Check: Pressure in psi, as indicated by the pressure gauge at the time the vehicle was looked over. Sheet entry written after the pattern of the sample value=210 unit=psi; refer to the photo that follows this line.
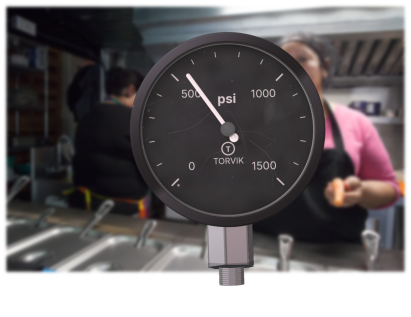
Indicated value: value=550 unit=psi
